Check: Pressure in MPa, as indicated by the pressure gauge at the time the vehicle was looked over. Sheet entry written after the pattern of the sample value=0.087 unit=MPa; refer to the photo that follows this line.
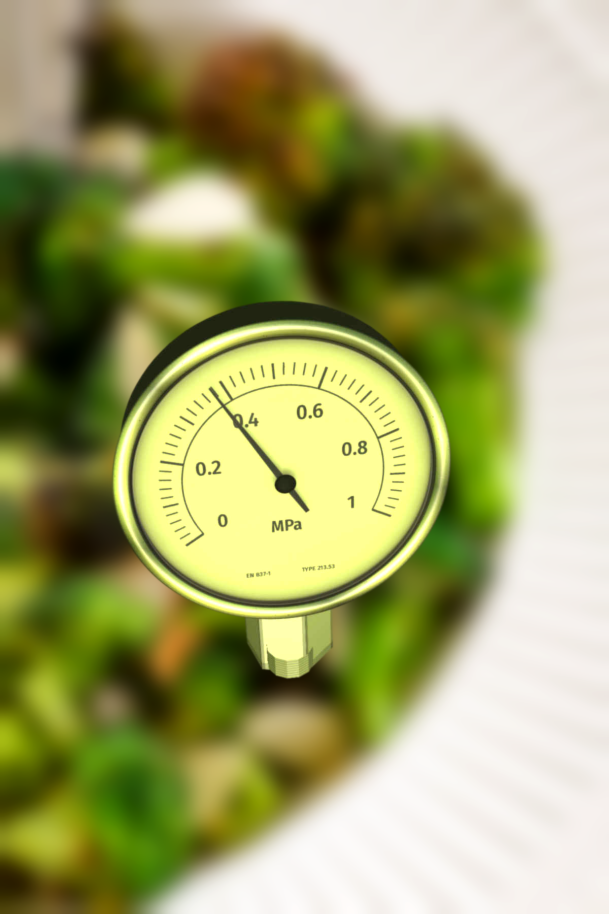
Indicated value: value=0.38 unit=MPa
